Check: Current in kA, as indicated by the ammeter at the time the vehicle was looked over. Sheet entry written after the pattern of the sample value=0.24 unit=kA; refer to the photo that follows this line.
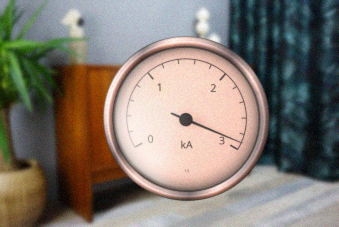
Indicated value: value=2.9 unit=kA
